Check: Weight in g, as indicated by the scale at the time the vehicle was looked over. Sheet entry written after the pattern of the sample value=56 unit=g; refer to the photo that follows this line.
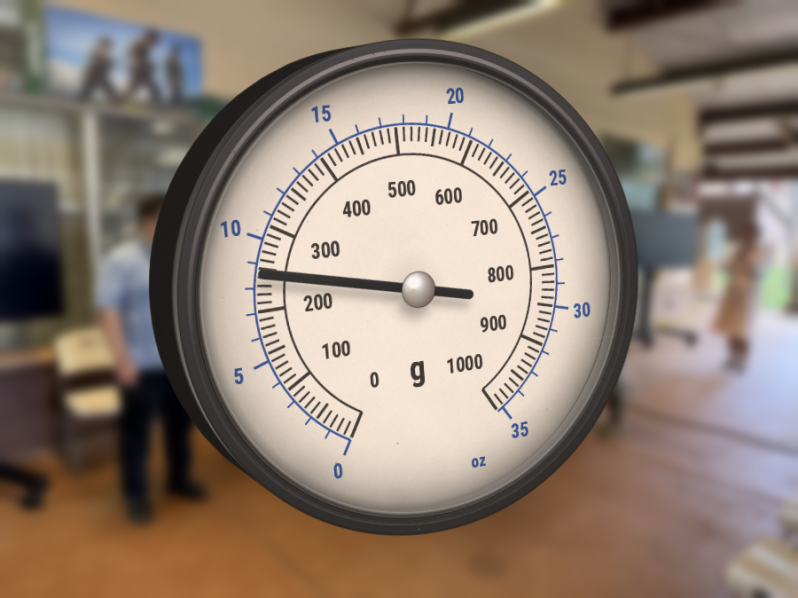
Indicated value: value=245 unit=g
